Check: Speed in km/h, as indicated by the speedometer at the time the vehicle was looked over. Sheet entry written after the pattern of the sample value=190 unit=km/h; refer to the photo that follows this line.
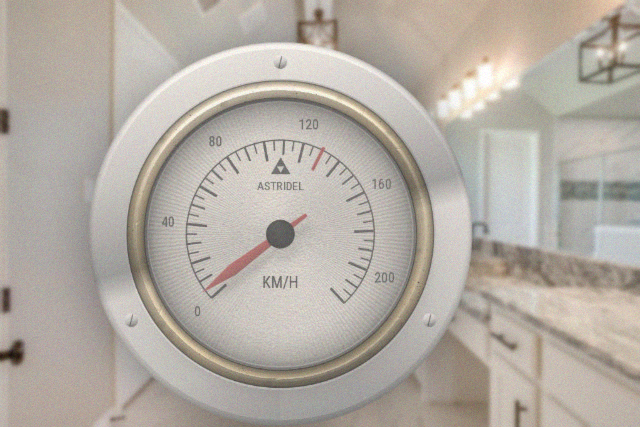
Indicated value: value=5 unit=km/h
